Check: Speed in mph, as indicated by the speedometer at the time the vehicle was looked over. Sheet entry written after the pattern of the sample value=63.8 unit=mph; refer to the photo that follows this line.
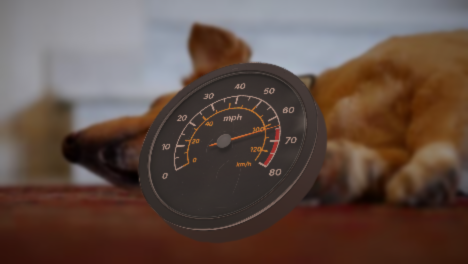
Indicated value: value=65 unit=mph
